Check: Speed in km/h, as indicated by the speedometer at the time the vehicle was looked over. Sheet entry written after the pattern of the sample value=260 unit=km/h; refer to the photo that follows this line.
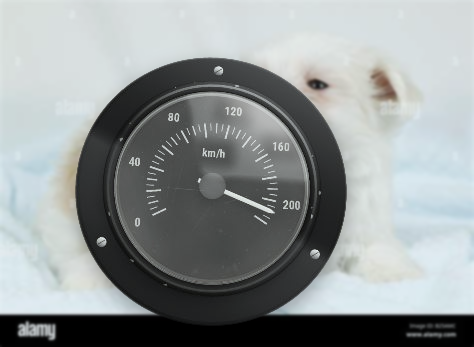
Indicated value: value=210 unit=km/h
